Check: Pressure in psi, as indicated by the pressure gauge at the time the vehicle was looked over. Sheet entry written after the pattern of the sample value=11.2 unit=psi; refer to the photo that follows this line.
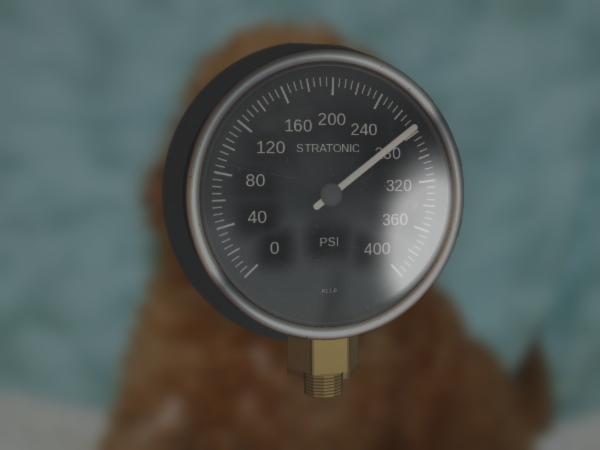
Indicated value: value=275 unit=psi
